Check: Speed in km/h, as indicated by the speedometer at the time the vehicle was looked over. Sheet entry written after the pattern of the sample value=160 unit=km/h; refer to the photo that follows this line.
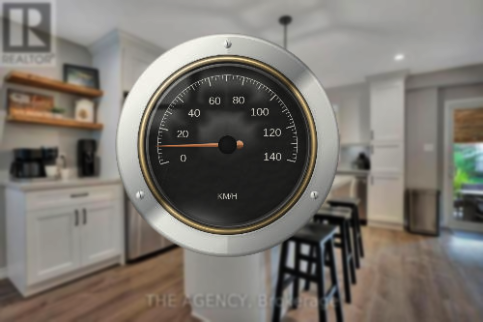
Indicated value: value=10 unit=km/h
